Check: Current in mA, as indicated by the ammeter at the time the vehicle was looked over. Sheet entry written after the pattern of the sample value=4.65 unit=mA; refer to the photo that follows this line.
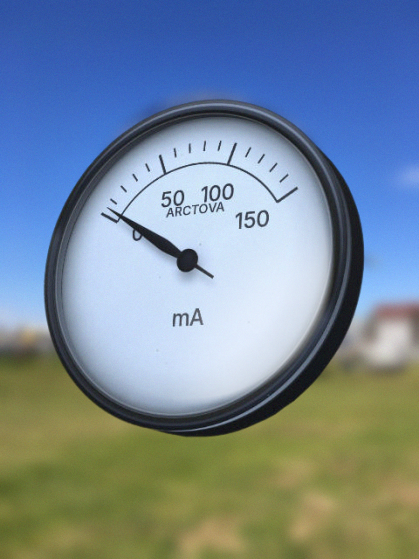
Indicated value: value=5 unit=mA
